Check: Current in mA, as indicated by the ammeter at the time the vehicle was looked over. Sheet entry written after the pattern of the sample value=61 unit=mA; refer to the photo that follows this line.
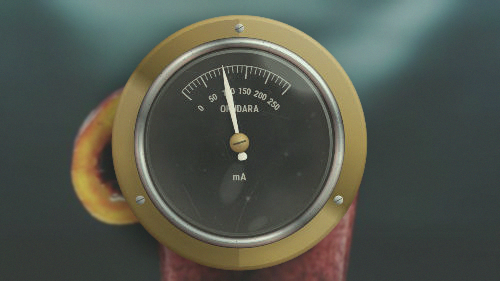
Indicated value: value=100 unit=mA
